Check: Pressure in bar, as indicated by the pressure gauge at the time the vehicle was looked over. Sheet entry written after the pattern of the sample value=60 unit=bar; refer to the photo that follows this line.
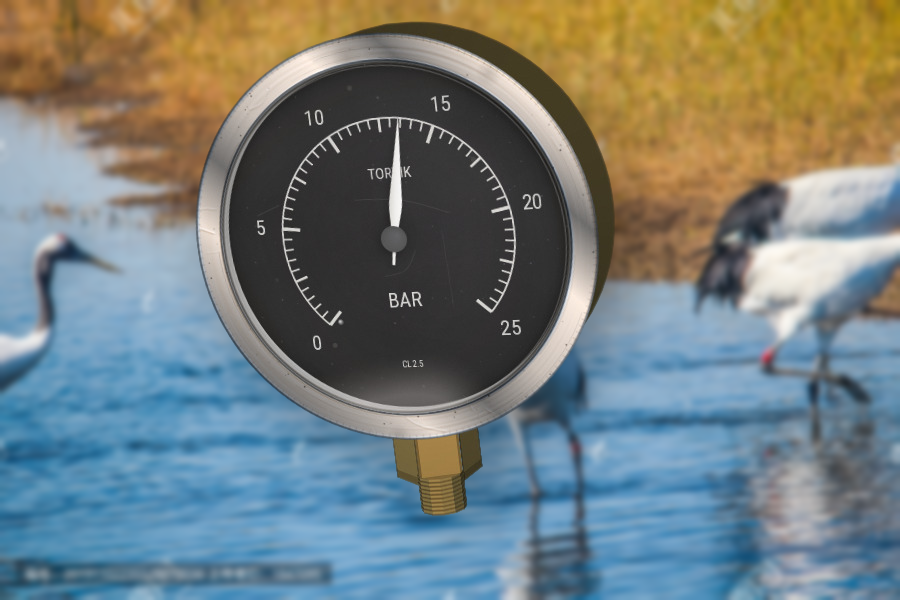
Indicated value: value=13.5 unit=bar
